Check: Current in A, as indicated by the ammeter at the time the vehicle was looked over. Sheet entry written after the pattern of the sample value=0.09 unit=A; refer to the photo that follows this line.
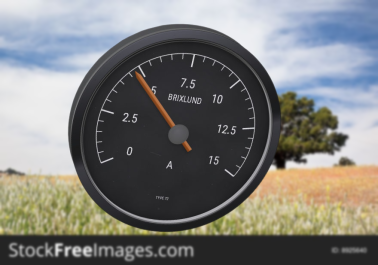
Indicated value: value=4.75 unit=A
